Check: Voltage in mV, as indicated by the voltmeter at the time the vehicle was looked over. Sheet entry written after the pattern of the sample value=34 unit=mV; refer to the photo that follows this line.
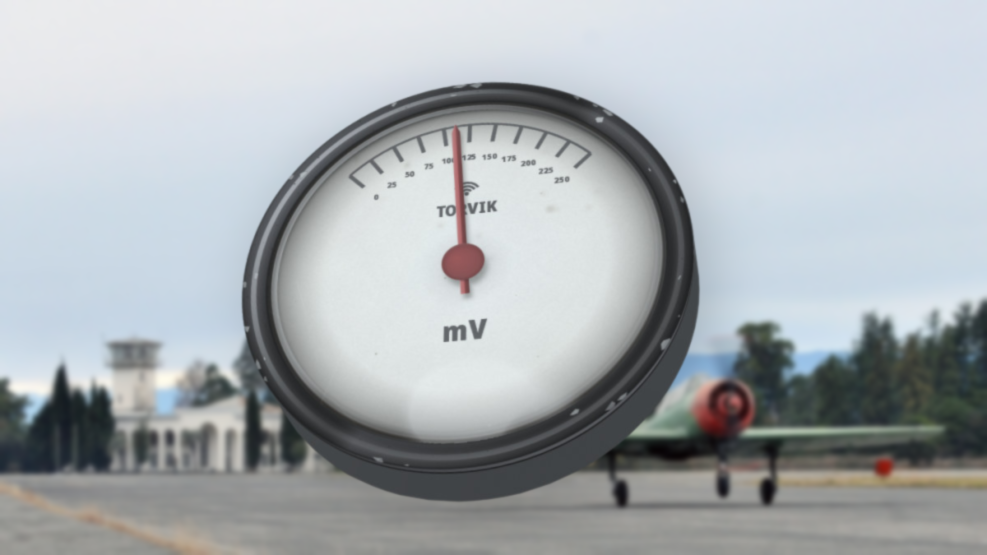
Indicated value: value=112.5 unit=mV
